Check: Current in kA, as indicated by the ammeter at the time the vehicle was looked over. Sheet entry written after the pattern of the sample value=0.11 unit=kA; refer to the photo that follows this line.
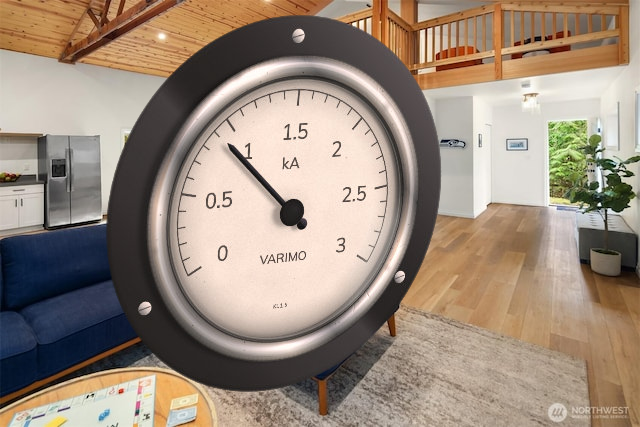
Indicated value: value=0.9 unit=kA
